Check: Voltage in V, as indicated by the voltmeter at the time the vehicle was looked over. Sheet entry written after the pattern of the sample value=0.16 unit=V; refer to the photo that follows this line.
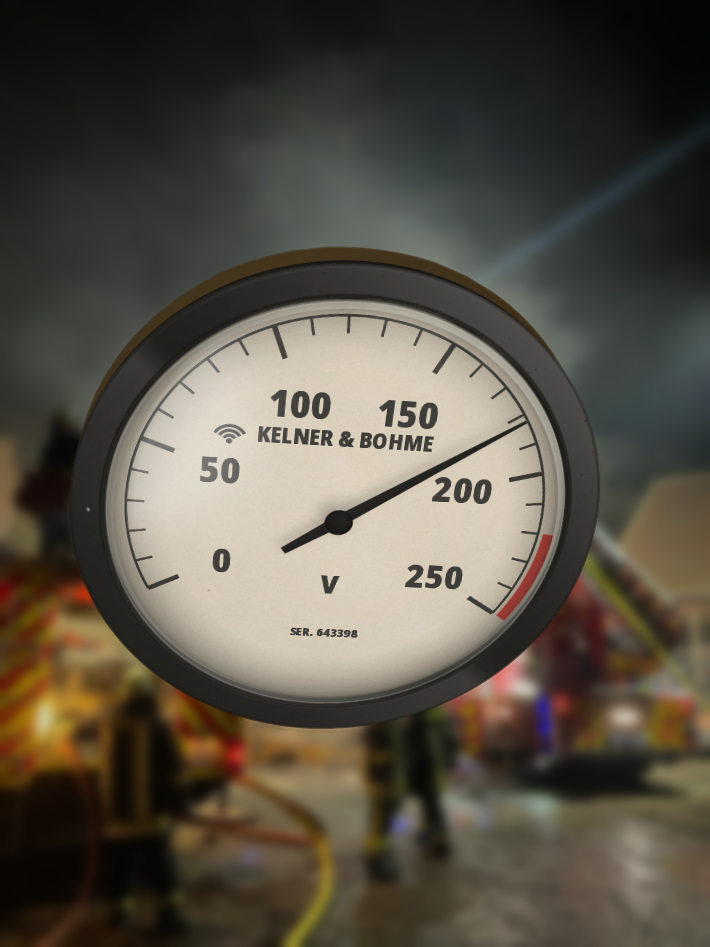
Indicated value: value=180 unit=V
